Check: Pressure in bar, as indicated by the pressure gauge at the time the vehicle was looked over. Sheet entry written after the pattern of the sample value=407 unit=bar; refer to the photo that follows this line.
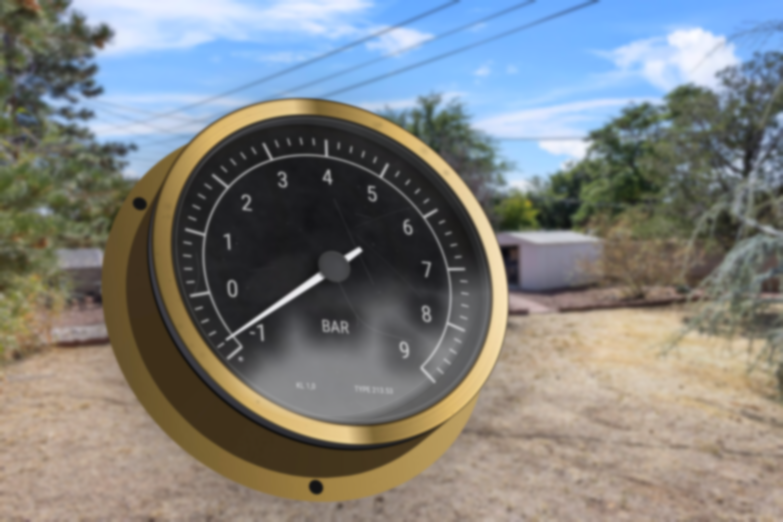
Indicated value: value=-0.8 unit=bar
